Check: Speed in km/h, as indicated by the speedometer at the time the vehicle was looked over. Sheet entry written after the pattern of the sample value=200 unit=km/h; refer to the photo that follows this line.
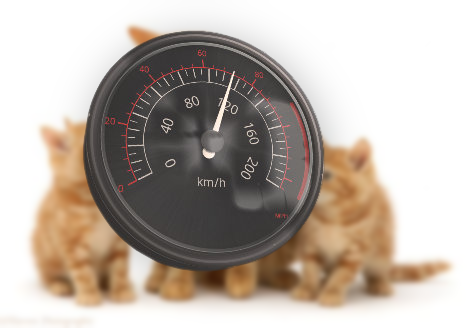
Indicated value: value=115 unit=km/h
